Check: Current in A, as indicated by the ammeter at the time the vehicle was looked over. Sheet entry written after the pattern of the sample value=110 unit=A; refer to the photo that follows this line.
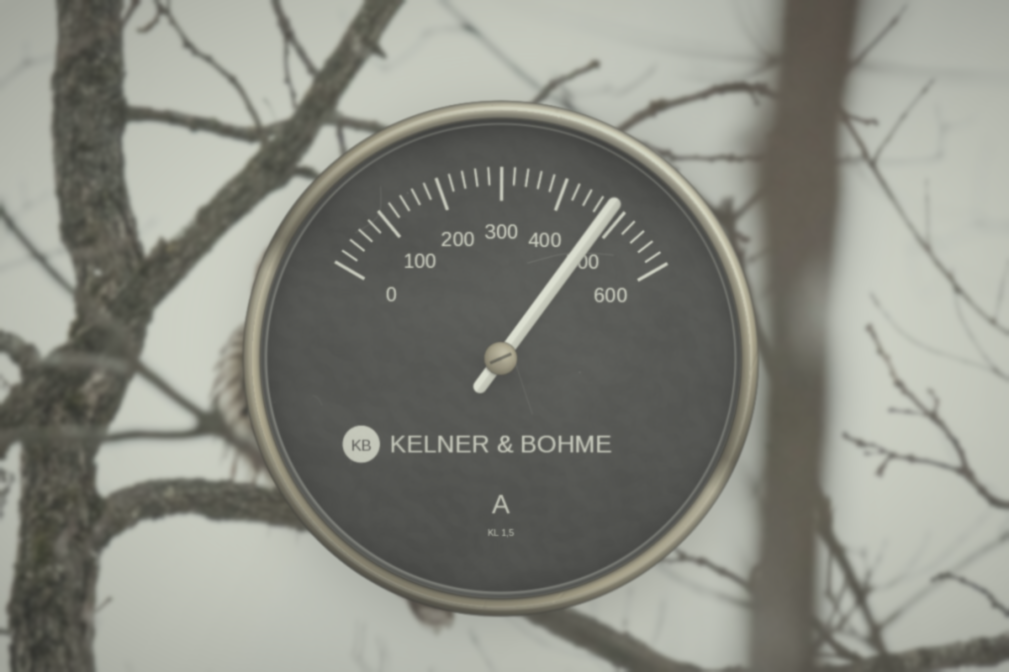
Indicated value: value=480 unit=A
